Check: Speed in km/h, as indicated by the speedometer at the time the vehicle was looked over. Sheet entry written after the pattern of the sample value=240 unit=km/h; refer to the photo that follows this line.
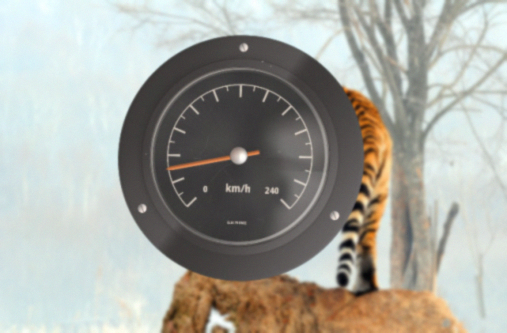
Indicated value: value=30 unit=km/h
